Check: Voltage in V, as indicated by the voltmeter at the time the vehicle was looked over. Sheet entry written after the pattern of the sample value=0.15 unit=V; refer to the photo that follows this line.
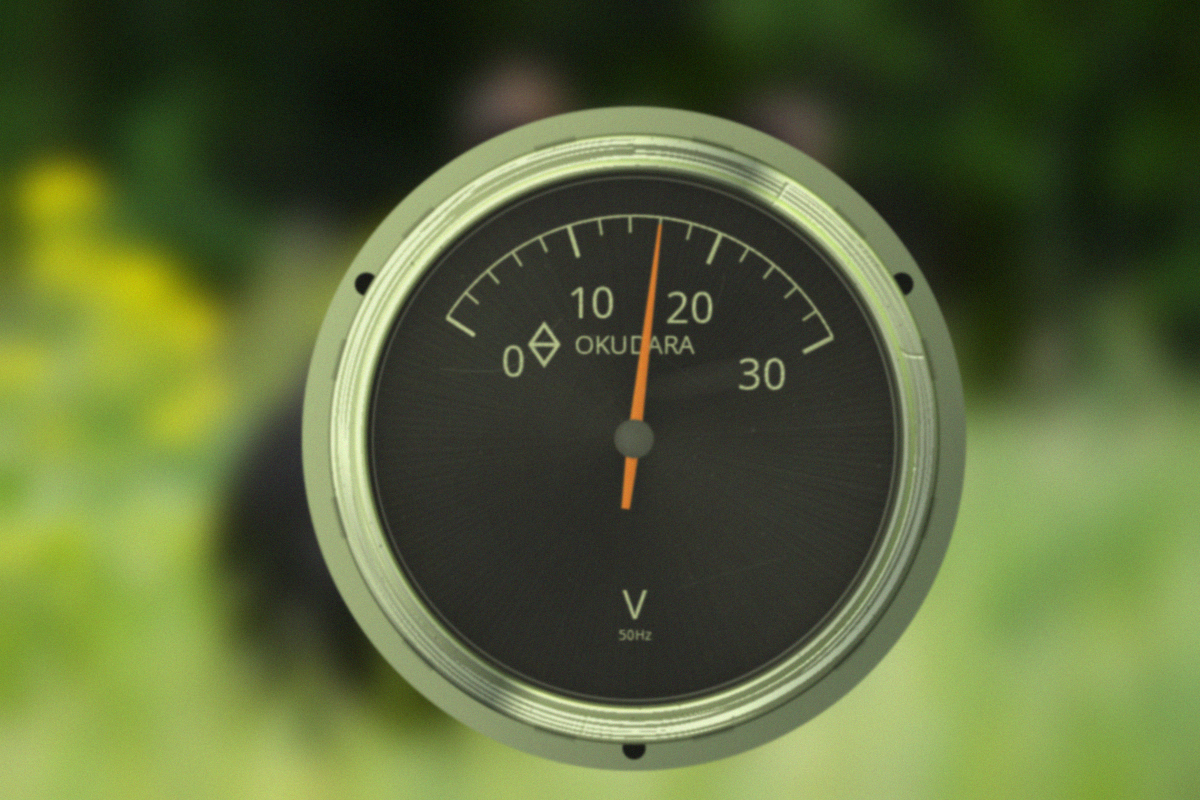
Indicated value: value=16 unit=V
